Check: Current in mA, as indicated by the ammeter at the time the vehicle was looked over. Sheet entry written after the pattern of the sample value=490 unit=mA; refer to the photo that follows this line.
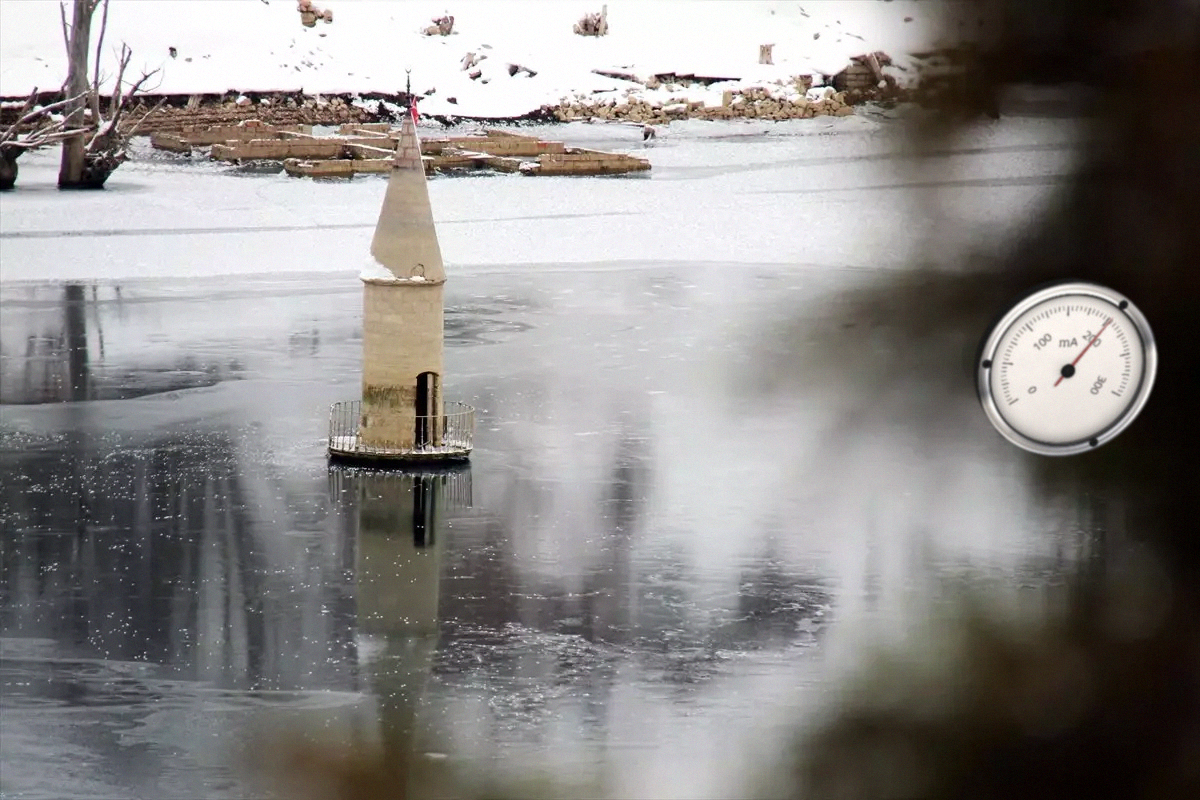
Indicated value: value=200 unit=mA
